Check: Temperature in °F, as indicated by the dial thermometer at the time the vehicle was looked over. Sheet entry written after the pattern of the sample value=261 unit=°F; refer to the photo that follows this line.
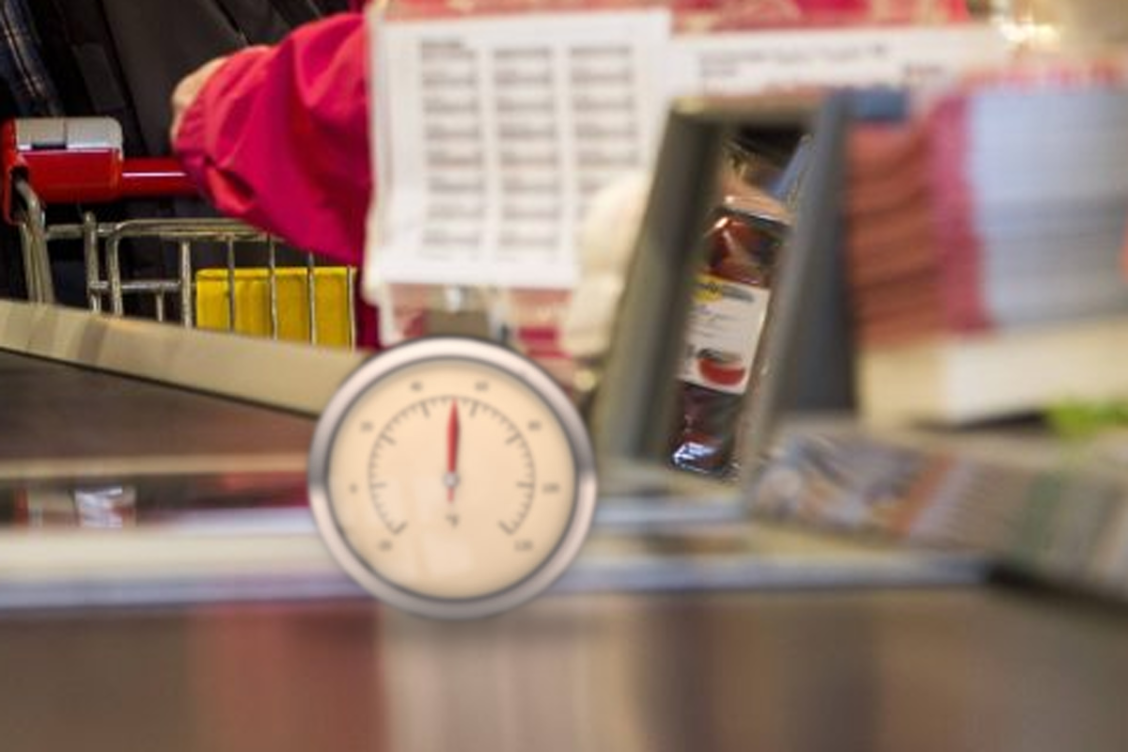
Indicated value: value=52 unit=°F
